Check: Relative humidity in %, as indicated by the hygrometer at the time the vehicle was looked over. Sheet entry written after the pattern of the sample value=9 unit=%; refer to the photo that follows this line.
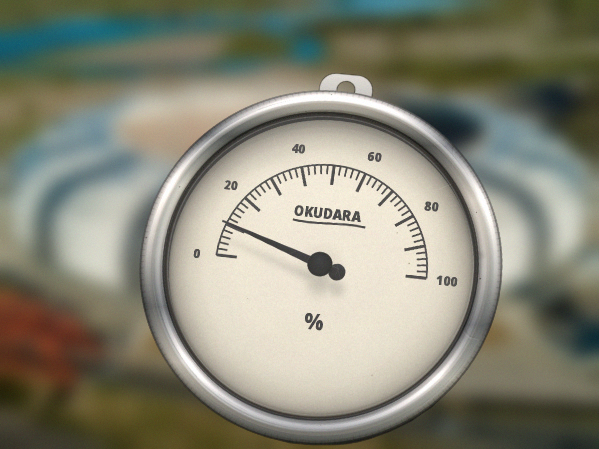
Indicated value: value=10 unit=%
